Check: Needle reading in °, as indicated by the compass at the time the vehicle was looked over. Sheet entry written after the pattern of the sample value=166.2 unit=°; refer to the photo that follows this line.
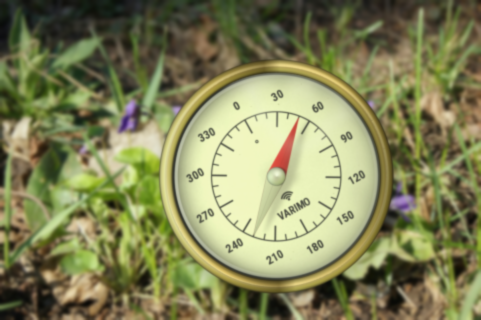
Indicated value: value=50 unit=°
